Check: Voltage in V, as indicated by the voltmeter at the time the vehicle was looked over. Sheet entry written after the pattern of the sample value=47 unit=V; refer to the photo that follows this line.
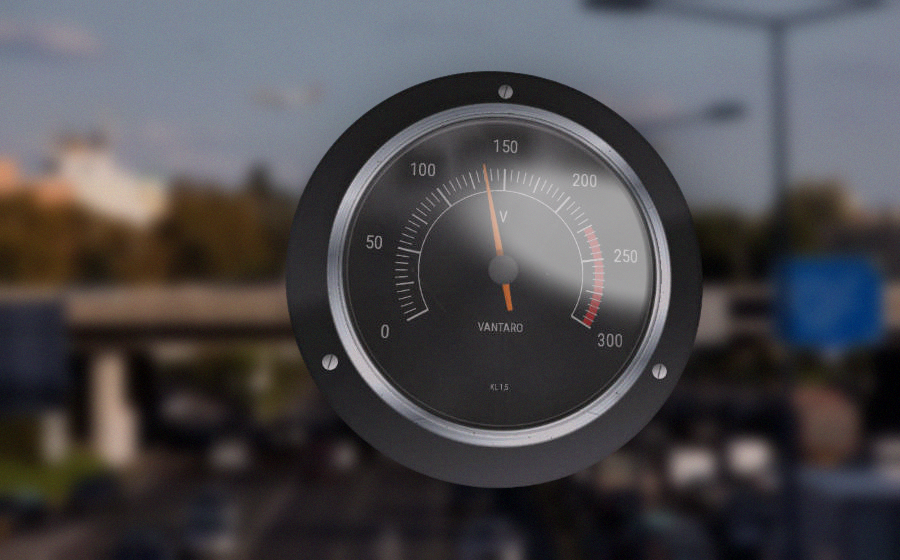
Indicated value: value=135 unit=V
